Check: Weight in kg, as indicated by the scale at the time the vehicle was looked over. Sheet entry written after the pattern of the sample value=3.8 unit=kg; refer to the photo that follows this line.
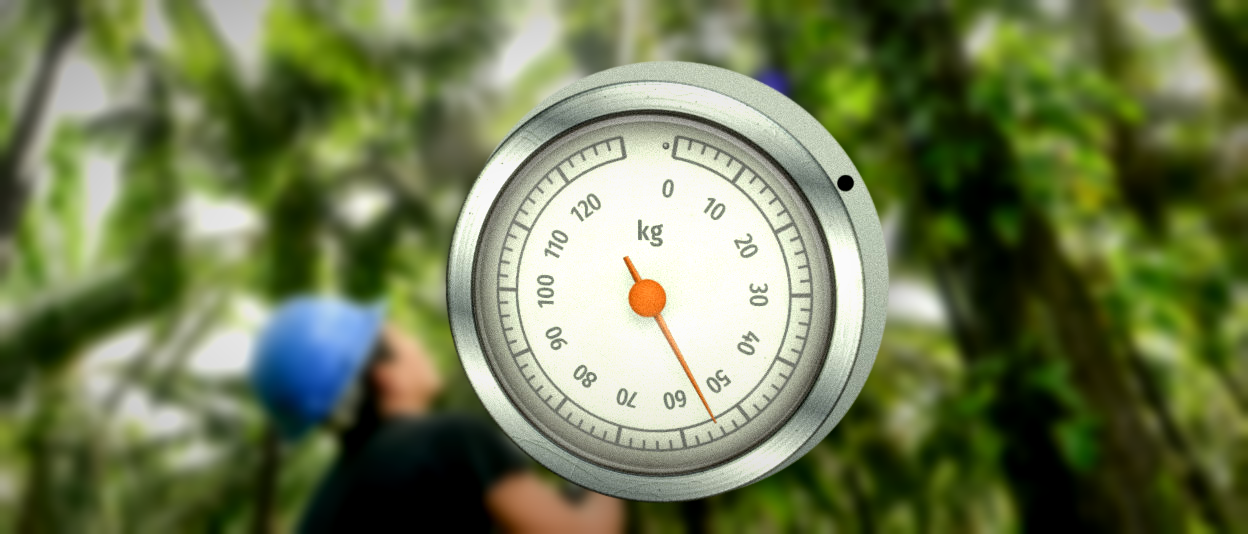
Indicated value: value=54 unit=kg
